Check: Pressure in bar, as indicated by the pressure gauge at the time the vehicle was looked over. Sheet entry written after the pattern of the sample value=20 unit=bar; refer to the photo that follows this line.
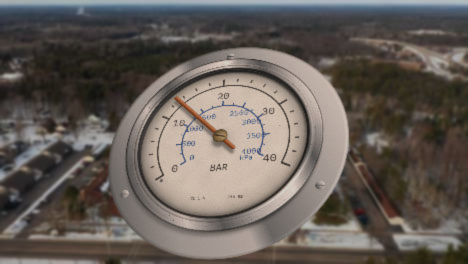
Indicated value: value=13 unit=bar
